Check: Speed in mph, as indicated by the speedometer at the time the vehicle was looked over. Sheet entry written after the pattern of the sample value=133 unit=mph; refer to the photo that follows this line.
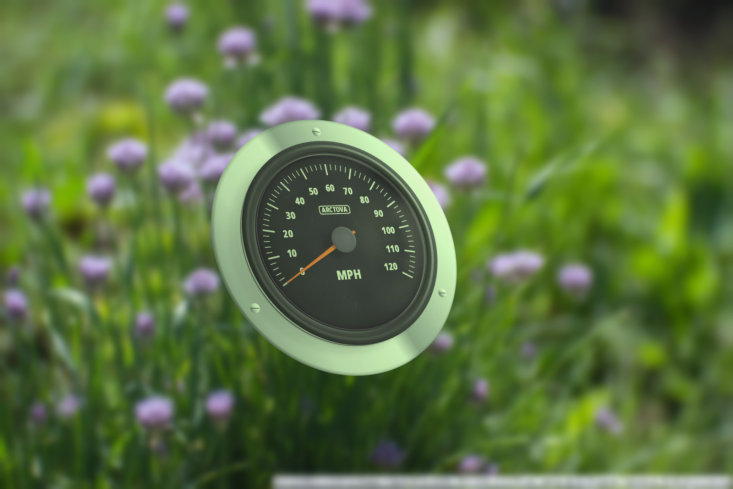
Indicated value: value=0 unit=mph
